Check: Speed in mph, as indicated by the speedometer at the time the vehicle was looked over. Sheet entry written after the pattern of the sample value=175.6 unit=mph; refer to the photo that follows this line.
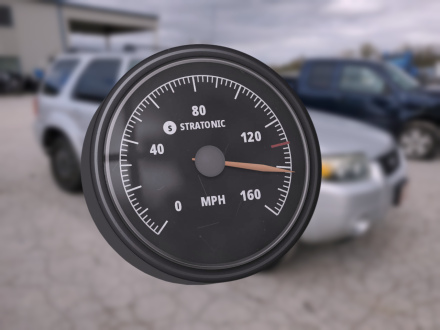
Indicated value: value=142 unit=mph
